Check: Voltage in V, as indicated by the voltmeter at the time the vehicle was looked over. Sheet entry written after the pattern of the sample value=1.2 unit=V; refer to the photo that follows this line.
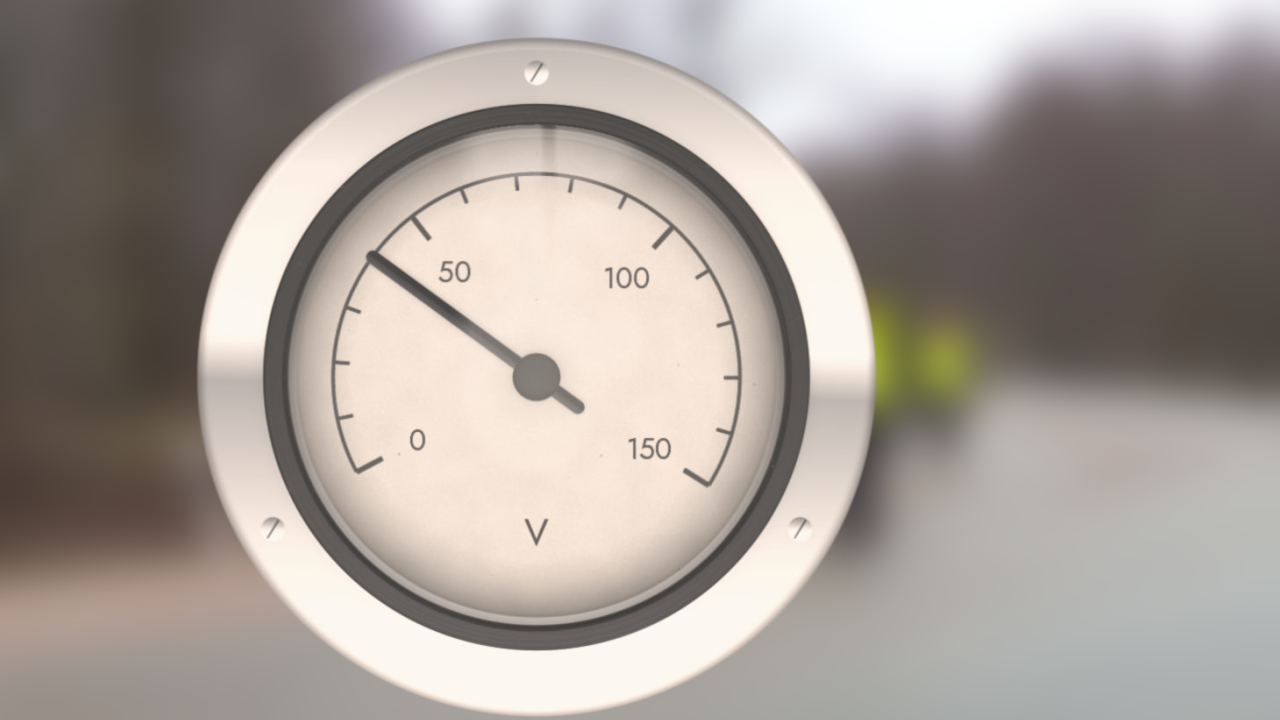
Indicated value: value=40 unit=V
